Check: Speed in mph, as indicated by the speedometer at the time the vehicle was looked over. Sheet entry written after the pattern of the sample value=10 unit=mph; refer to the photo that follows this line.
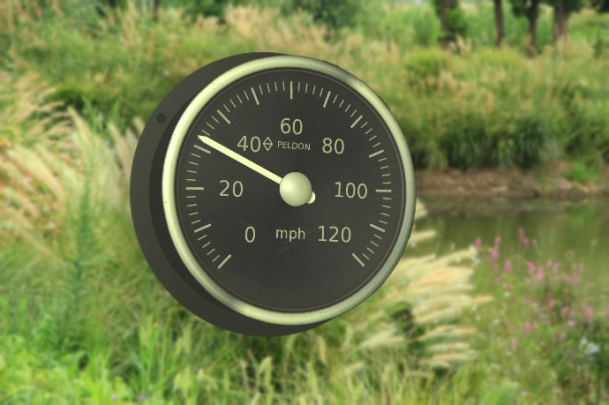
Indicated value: value=32 unit=mph
